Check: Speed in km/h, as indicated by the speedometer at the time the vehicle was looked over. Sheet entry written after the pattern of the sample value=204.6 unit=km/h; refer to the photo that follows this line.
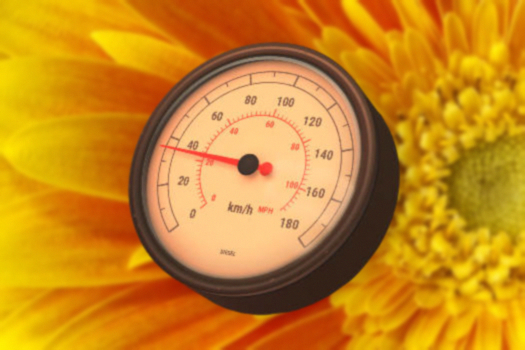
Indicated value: value=35 unit=km/h
